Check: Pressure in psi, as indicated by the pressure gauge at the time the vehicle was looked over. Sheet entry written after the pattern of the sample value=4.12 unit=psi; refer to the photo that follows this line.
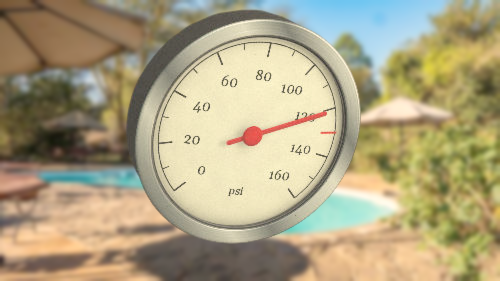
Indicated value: value=120 unit=psi
